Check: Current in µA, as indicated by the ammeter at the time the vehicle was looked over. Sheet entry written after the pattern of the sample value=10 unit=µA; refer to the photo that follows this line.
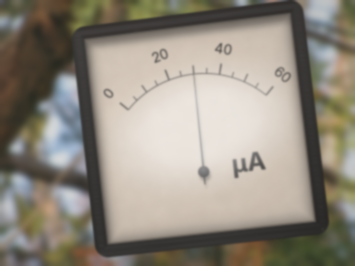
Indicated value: value=30 unit=µA
